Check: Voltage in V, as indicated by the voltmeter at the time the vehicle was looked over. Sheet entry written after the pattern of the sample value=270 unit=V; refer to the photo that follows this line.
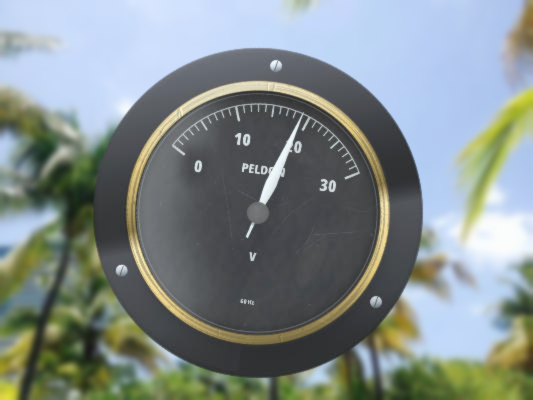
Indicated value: value=19 unit=V
